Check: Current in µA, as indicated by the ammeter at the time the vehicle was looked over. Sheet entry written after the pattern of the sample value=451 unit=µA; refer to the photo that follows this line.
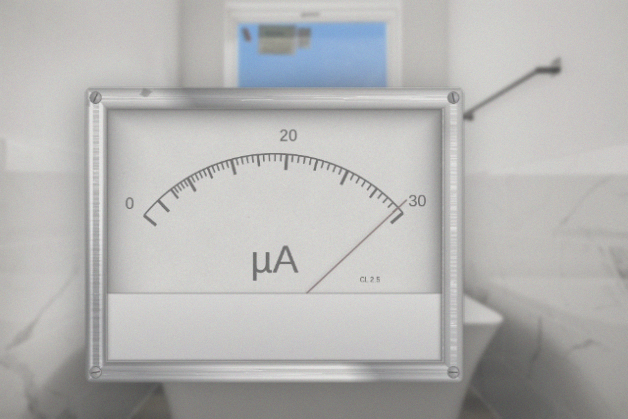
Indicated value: value=29.5 unit=µA
